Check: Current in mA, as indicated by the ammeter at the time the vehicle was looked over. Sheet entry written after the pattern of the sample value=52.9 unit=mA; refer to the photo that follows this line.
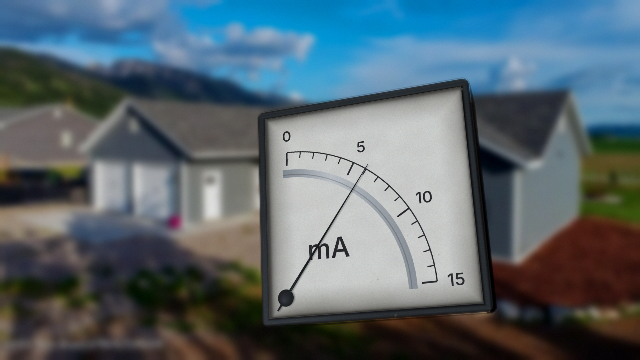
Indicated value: value=6 unit=mA
